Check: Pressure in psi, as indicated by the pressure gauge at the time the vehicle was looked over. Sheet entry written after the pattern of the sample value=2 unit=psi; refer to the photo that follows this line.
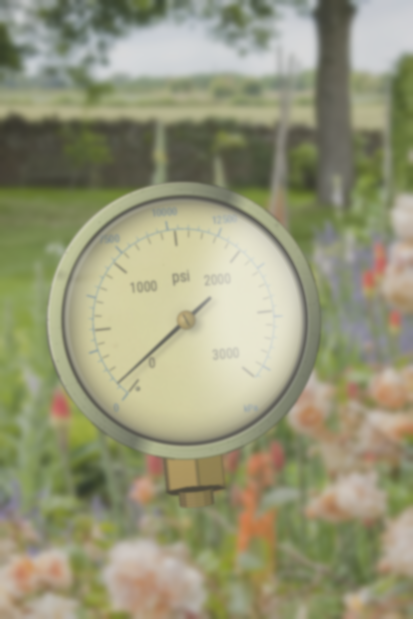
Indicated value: value=100 unit=psi
